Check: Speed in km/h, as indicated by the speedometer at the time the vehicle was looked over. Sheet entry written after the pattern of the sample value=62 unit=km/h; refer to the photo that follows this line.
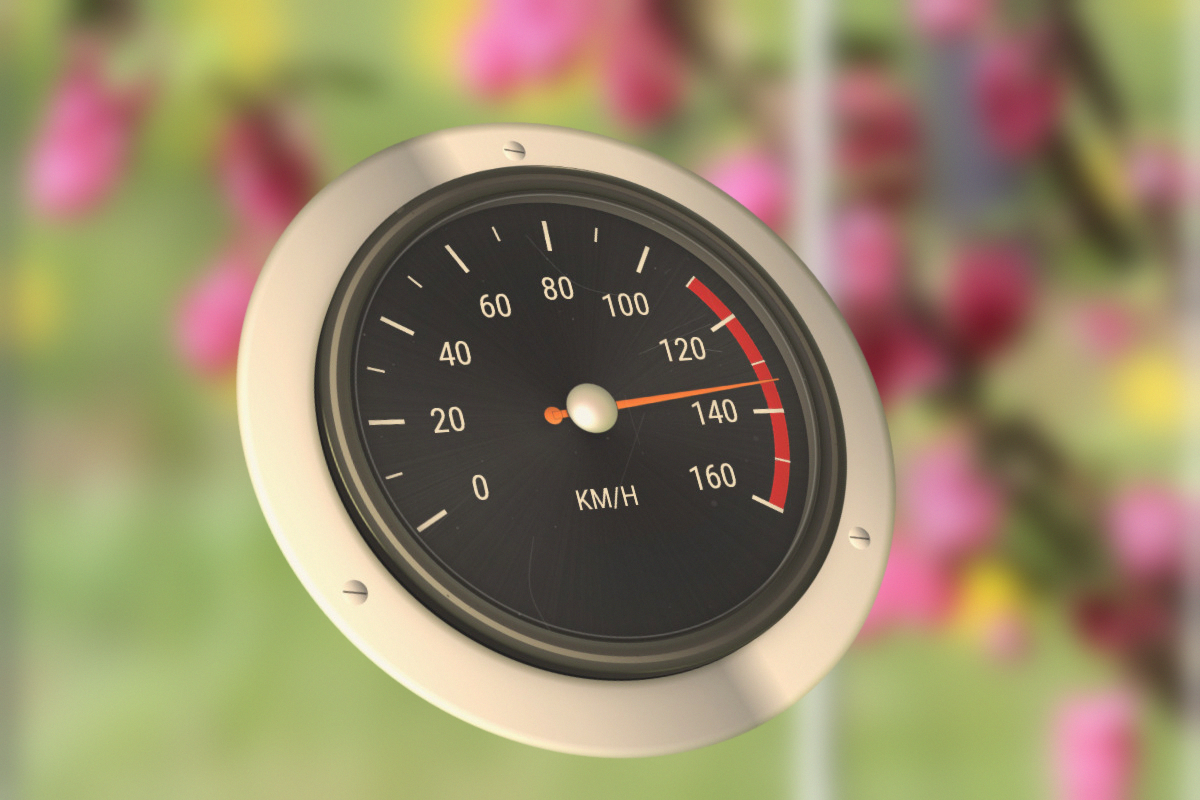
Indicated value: value=135 unit=km/h
